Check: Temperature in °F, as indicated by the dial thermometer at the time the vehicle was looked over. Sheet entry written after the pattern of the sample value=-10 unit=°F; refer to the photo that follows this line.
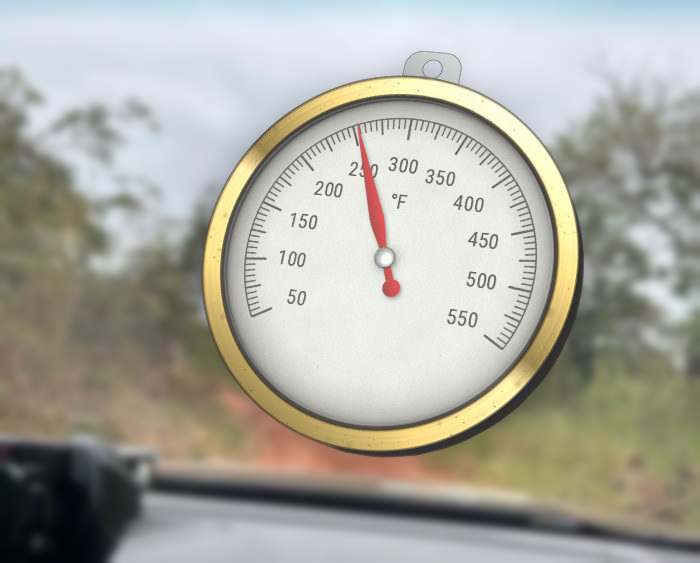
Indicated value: value=255 unit=°F
